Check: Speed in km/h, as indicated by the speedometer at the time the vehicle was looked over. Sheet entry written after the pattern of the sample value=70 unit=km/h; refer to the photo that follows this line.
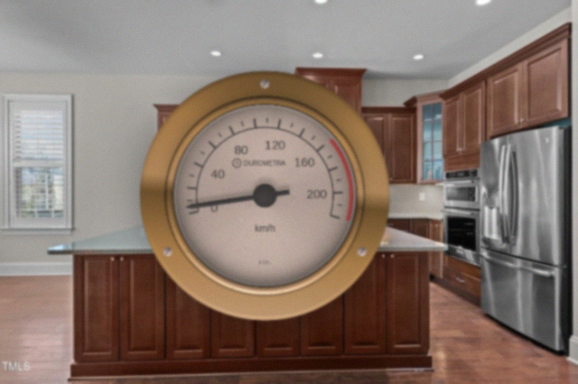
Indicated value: value=5 unit=km/h
